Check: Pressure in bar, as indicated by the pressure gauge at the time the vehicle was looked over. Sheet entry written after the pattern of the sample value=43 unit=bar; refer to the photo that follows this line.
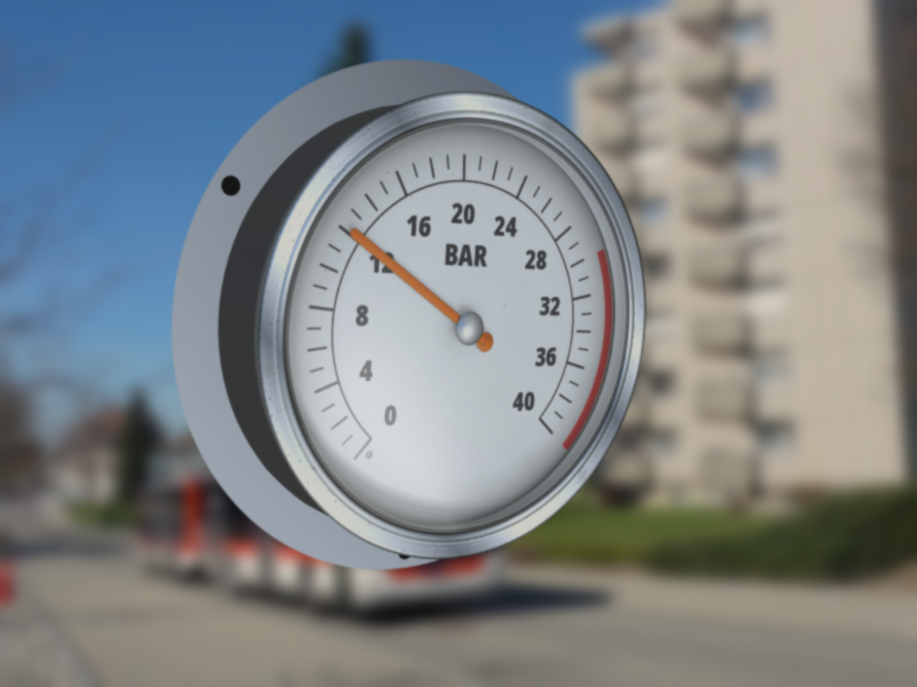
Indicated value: value=12 unit=bar
